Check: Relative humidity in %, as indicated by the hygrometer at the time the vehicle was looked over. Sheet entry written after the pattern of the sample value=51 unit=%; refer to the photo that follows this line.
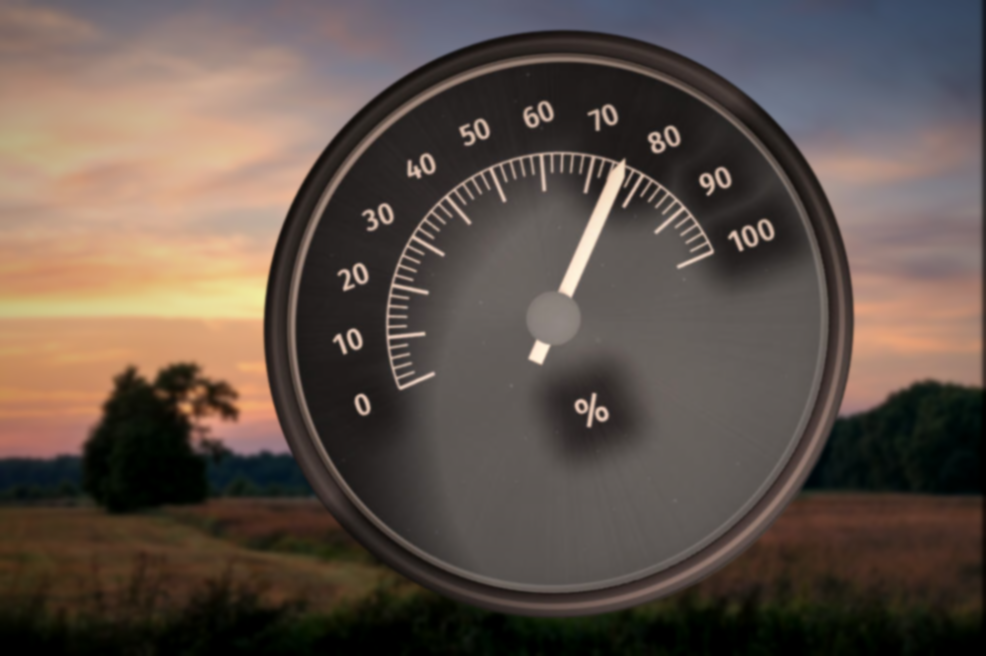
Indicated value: value=76 unit=%
